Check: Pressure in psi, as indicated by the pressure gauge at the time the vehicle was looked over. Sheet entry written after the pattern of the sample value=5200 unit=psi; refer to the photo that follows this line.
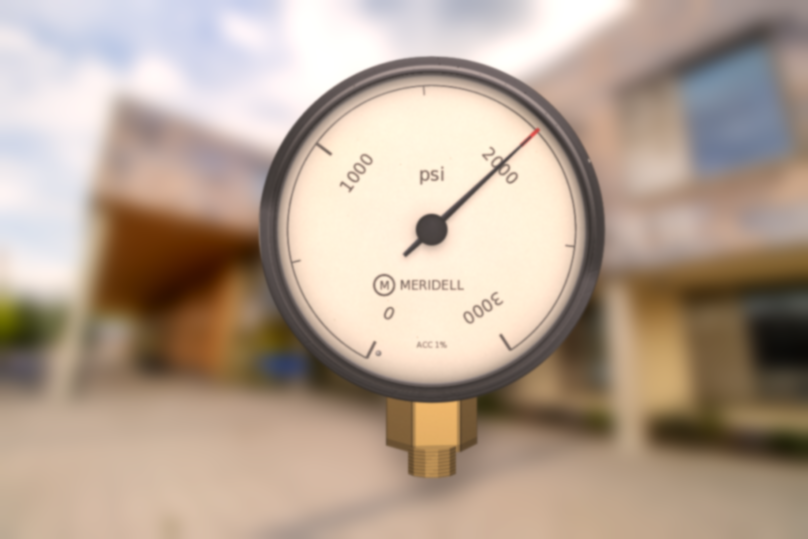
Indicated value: value=2000 unit=psi
